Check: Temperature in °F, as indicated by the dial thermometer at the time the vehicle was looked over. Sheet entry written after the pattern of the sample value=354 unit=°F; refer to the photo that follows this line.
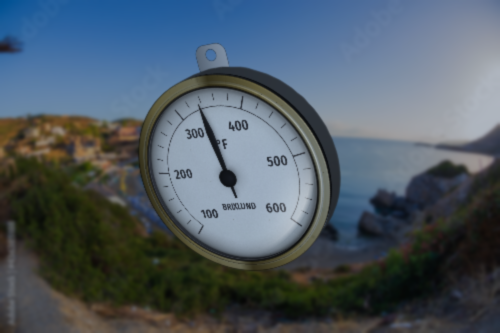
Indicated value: value=340 unit=°F
